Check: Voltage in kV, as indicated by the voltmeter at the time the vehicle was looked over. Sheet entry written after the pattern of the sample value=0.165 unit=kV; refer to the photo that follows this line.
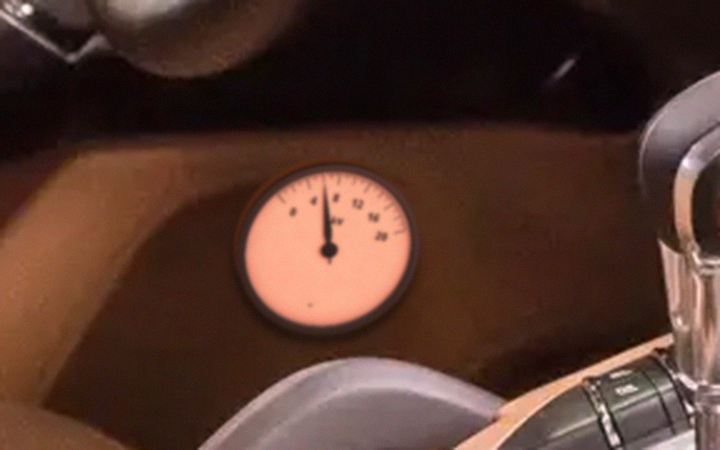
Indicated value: value=6 unit=kV
